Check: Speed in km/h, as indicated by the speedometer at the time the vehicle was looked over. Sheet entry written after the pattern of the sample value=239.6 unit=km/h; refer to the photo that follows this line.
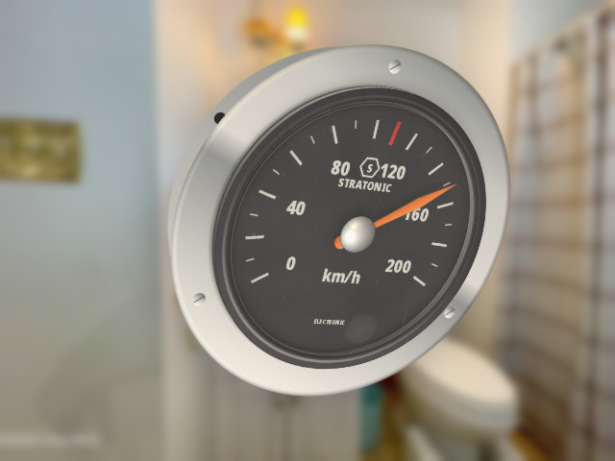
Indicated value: value=150 unit=km/h
